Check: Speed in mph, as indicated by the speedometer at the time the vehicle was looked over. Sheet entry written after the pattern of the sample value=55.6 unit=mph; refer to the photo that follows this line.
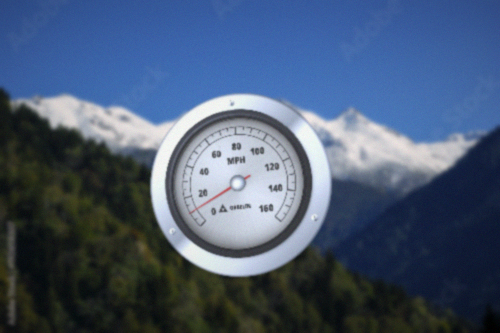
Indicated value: value=10 unit=mph
